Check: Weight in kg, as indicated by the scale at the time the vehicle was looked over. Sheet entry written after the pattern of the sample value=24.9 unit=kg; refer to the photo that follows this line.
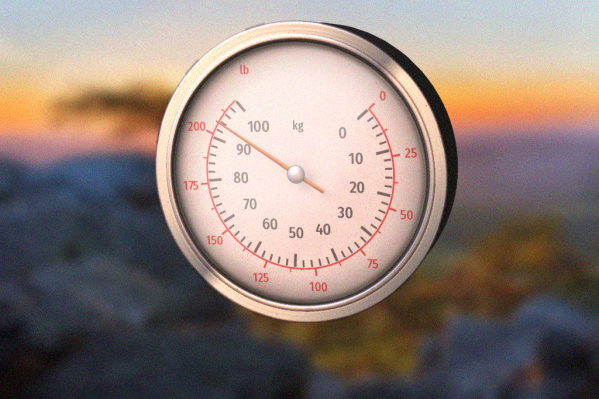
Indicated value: value=94 unit=kg
